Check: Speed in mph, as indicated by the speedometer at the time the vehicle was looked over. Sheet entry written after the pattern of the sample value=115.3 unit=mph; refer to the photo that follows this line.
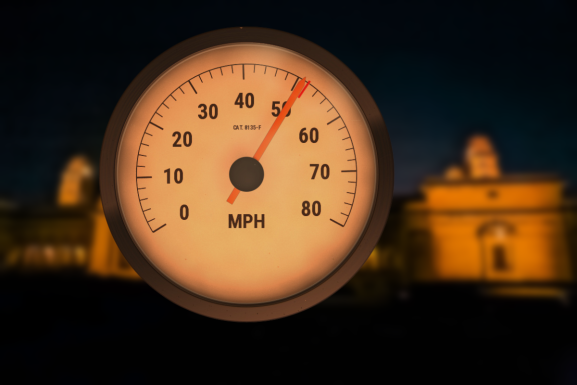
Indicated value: value=51 unit=mph
